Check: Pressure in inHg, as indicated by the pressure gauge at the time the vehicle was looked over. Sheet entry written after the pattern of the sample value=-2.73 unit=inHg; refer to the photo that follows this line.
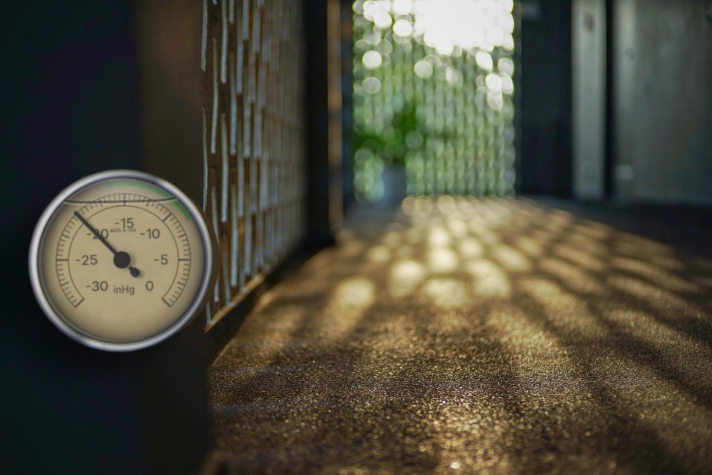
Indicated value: value=-20 unit=inHg
